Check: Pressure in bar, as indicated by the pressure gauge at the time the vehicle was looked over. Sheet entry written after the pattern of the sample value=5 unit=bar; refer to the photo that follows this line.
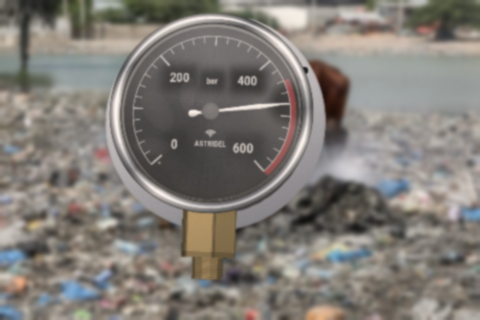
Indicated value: value=480 unit=bar
